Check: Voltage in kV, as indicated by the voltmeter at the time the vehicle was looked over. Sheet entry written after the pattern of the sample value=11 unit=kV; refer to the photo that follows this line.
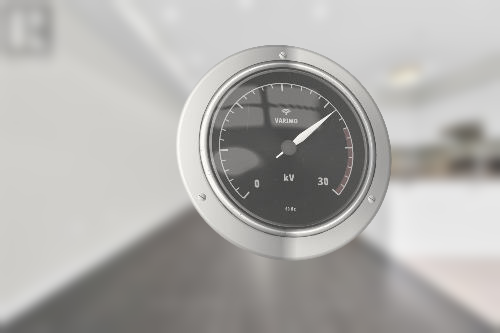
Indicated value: value=21 unit=kV
